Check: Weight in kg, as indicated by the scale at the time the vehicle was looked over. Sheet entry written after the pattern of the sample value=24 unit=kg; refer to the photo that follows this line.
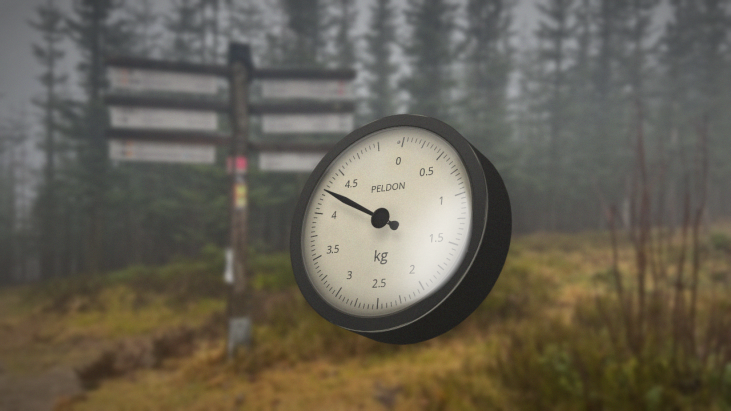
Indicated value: value=4.25 unit=kg
